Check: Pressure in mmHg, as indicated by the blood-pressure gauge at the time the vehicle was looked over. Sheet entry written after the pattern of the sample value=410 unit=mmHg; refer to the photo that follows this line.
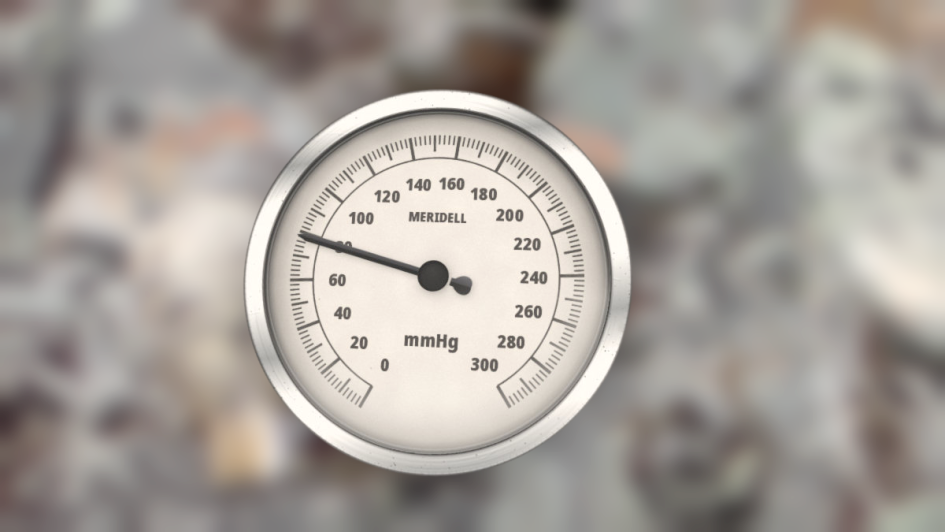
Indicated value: value=78 unit=mmHg
